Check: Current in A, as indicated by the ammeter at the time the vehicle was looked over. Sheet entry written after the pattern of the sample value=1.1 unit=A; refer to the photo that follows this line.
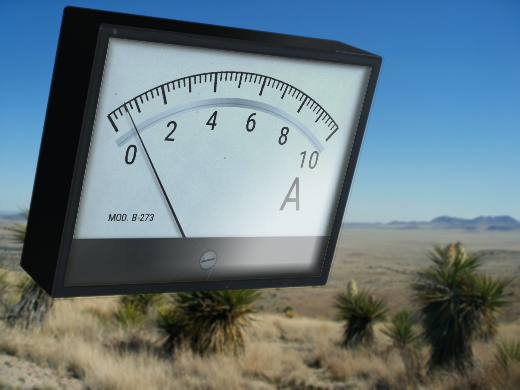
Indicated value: value=0.6 unit=A
